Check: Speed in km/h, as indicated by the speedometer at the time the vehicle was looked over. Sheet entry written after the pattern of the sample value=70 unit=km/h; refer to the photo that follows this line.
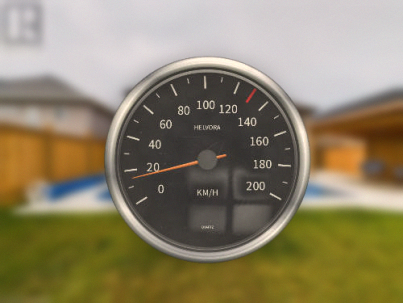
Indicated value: value=15 unit=km/h
